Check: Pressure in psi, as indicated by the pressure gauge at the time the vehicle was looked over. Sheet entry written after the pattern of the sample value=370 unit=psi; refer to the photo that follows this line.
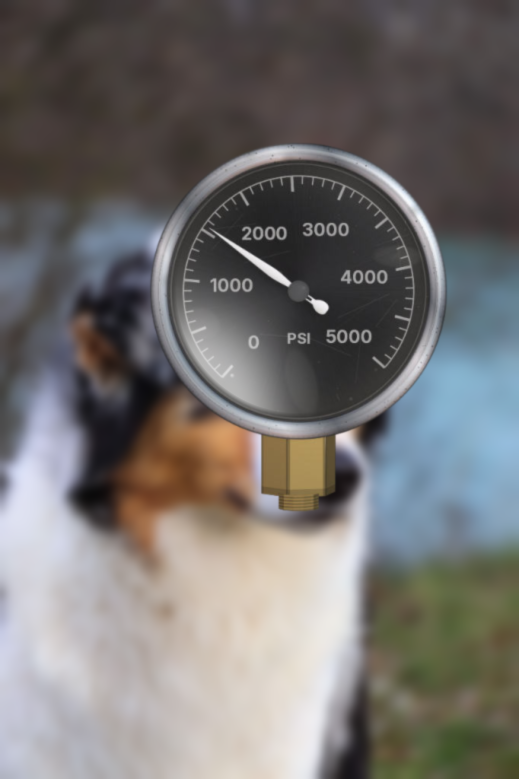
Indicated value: value=1550 unit=psi
